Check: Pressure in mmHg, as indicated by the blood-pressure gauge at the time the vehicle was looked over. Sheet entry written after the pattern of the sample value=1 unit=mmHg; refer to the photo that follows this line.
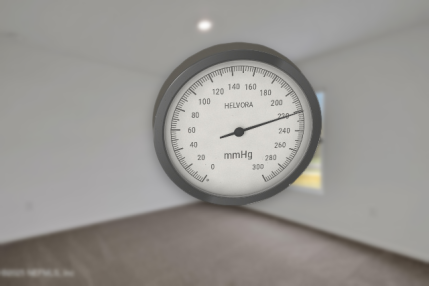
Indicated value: value=220 unit=mmHg
